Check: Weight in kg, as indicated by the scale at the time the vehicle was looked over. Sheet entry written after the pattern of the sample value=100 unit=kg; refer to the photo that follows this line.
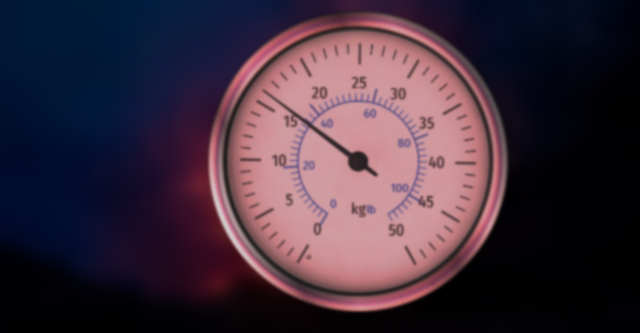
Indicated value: value=16 unit=kg
